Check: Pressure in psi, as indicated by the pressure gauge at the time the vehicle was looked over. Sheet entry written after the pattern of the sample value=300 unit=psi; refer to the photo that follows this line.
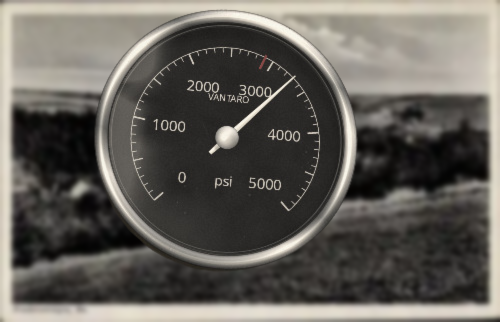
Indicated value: value=3300 unit=psi
